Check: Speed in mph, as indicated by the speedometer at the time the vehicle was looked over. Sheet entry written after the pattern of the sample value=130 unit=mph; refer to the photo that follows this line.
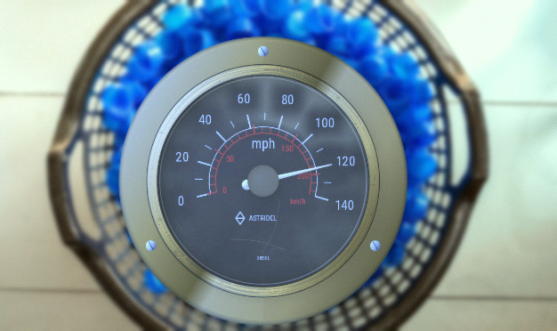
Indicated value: value=120 unit=mph
